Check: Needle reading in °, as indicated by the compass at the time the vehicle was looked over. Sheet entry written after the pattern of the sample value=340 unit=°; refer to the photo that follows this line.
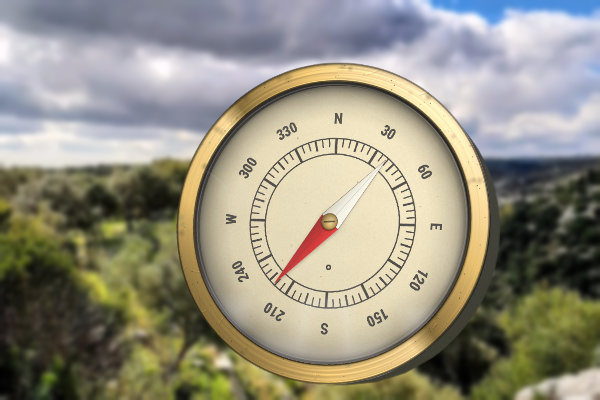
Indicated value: value=220 unit=°
